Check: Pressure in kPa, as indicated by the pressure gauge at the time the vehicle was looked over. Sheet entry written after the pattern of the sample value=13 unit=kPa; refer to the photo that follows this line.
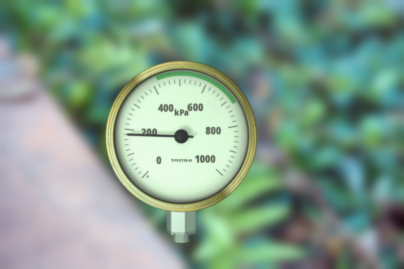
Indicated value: value=180 unit=kPa
